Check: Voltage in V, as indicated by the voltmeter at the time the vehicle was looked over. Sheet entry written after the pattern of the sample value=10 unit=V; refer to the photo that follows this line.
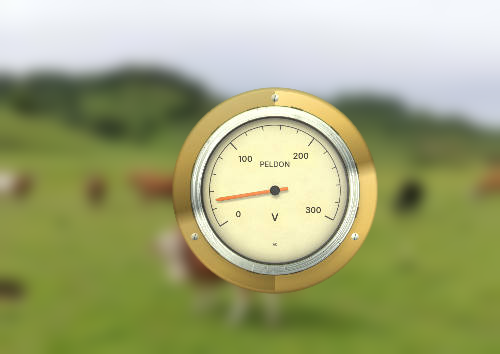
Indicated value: value=30 unit=V
